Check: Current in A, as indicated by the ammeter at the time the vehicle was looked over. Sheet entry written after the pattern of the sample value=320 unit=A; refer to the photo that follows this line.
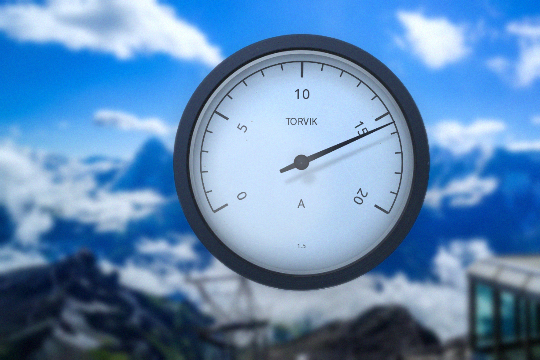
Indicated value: value=15.5 unit=A
